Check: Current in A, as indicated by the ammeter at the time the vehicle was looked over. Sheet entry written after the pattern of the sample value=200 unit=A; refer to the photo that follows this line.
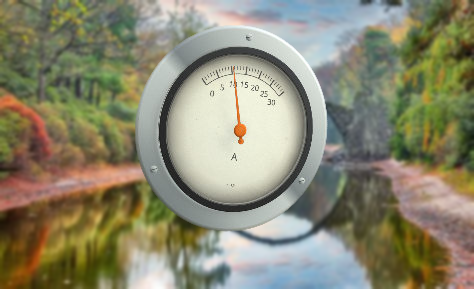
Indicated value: value=10 unit=A
